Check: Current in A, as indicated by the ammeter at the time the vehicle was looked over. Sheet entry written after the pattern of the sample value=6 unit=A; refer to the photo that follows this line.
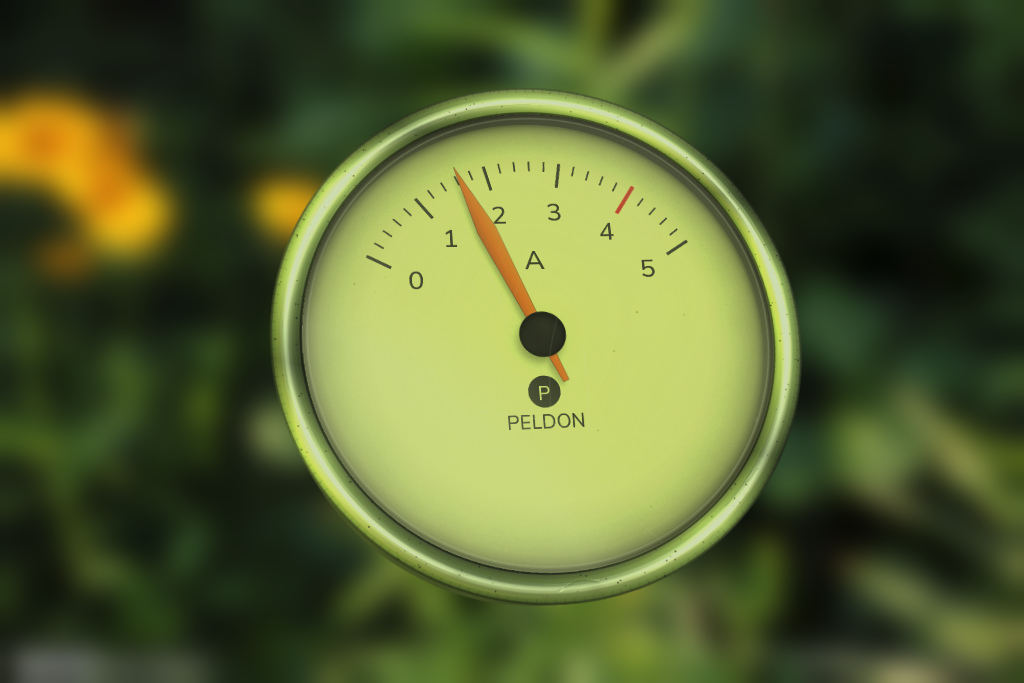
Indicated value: value=1.6 unit=A
